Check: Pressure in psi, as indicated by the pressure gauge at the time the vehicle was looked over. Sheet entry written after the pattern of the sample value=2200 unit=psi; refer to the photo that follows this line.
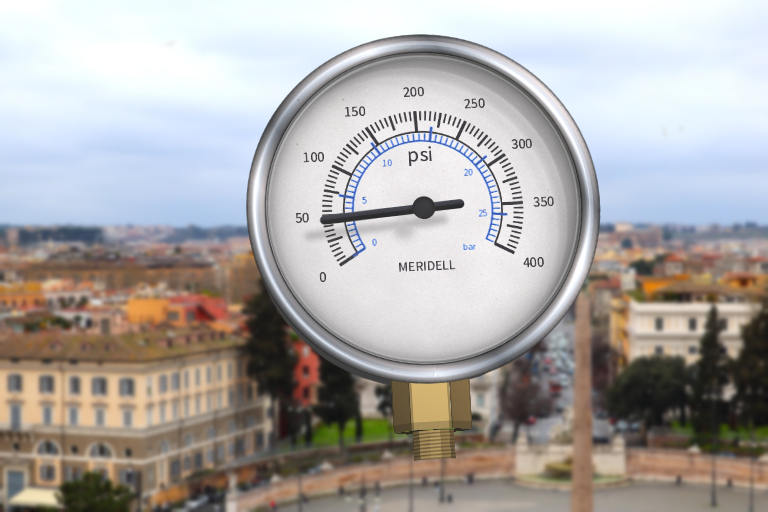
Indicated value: value=45 unit=psi
